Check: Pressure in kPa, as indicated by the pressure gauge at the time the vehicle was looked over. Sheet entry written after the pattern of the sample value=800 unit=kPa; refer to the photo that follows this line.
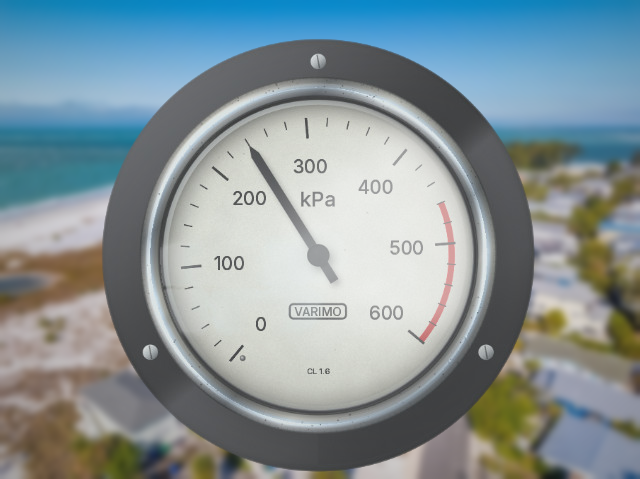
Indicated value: value=240 unit=kPa
